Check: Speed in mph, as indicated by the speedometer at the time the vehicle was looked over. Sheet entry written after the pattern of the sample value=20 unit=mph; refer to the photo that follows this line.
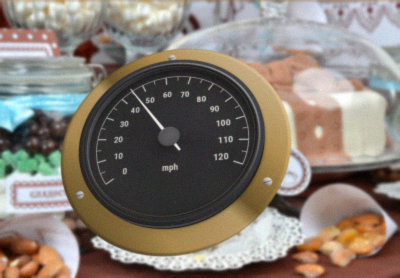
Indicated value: value=45 unit=mph
